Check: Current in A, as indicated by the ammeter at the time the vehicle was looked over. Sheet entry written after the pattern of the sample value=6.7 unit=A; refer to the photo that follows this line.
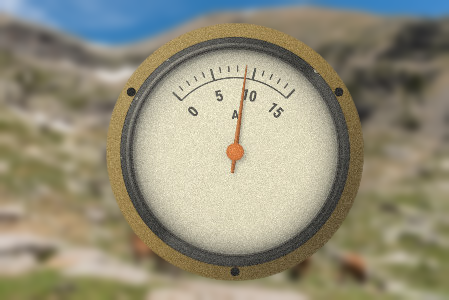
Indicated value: value=9 unit=A
